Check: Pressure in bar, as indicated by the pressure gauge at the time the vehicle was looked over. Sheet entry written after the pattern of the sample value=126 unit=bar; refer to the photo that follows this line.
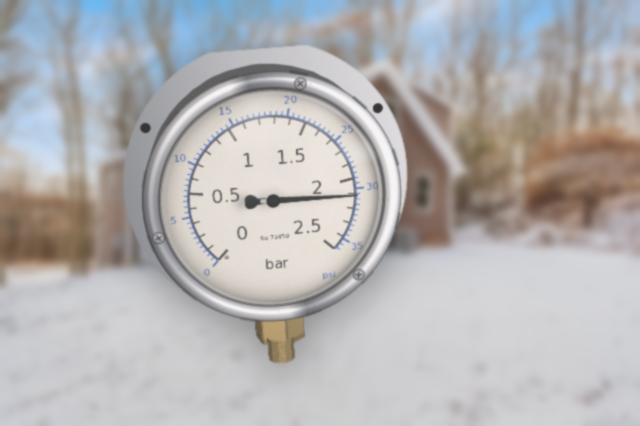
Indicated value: value=2.1 unit=bar
